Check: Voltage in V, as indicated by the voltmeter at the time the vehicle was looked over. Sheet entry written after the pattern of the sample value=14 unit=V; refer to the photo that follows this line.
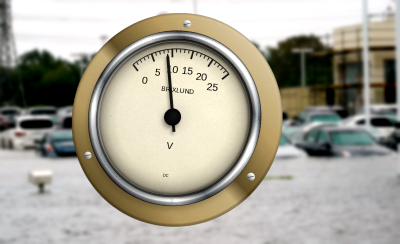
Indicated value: value=9 unit=V
